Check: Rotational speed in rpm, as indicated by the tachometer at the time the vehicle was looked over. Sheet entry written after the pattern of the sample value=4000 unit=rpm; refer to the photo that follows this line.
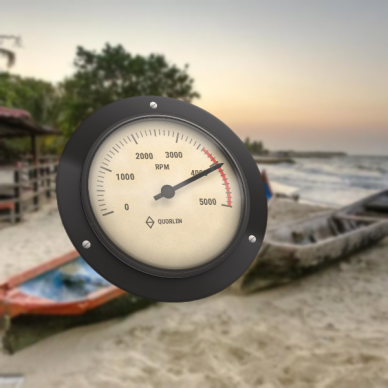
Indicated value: value=4100 unit=rpm
